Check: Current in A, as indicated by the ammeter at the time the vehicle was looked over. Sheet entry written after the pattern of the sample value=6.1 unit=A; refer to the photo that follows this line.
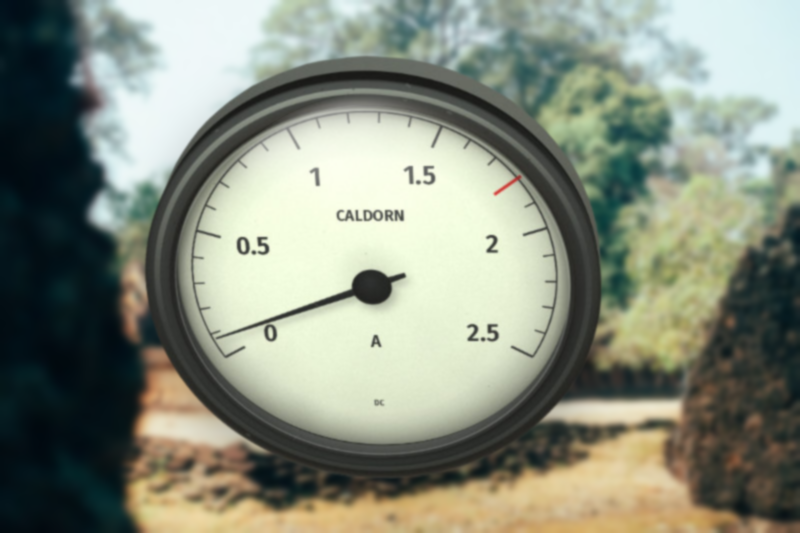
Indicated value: value=0.1 unit=A
